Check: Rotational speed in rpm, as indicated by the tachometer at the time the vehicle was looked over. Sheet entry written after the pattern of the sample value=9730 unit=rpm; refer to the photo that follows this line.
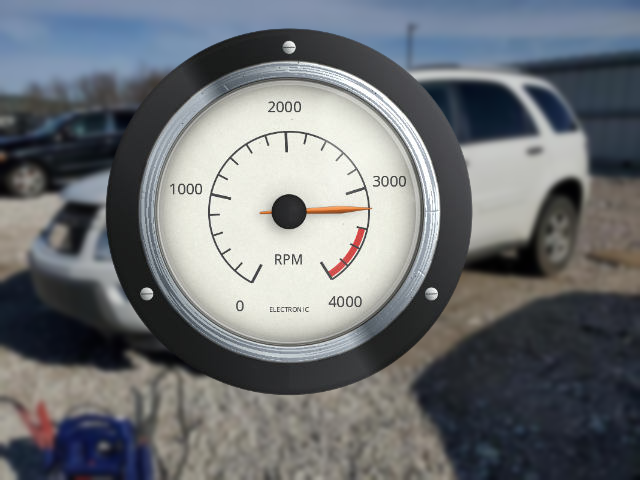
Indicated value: value=3200 unit=rpm
